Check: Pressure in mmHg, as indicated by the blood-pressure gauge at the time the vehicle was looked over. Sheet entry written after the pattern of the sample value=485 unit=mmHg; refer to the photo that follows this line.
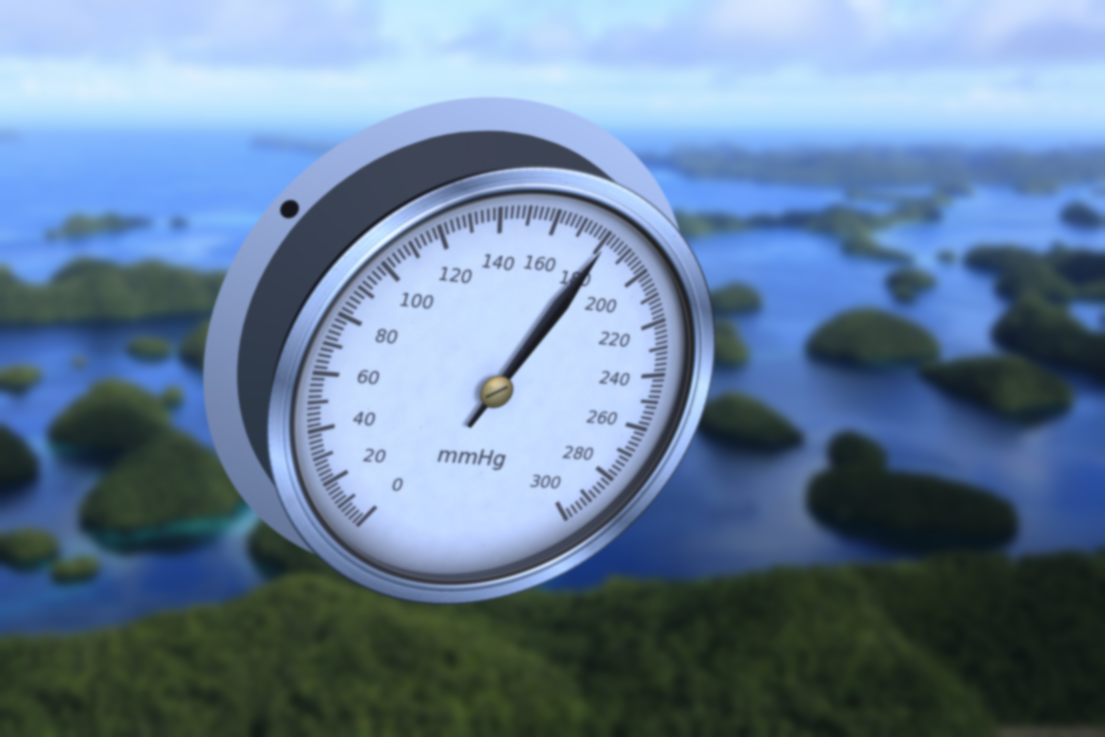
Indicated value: value=180 unit=mmHg
